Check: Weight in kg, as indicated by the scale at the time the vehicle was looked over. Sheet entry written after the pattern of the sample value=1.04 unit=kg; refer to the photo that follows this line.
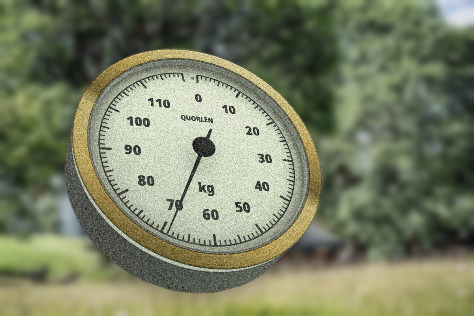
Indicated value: value=69 unit=kg
